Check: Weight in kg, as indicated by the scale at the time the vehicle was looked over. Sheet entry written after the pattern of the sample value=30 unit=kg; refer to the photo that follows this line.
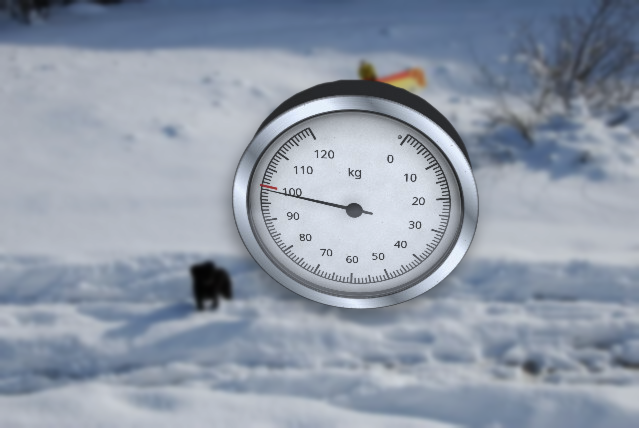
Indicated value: value=100 unit=kg
